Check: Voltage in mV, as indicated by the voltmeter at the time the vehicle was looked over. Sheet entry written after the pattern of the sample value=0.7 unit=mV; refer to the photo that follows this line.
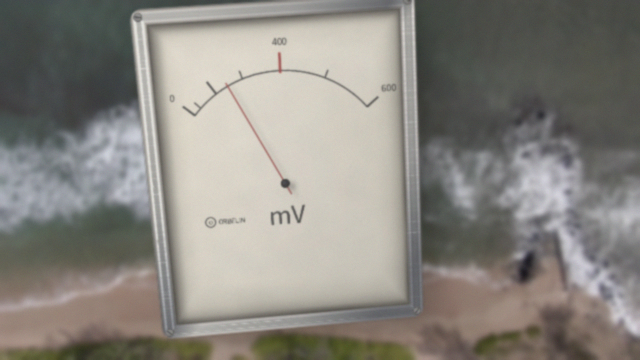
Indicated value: value=250 unit=mV
